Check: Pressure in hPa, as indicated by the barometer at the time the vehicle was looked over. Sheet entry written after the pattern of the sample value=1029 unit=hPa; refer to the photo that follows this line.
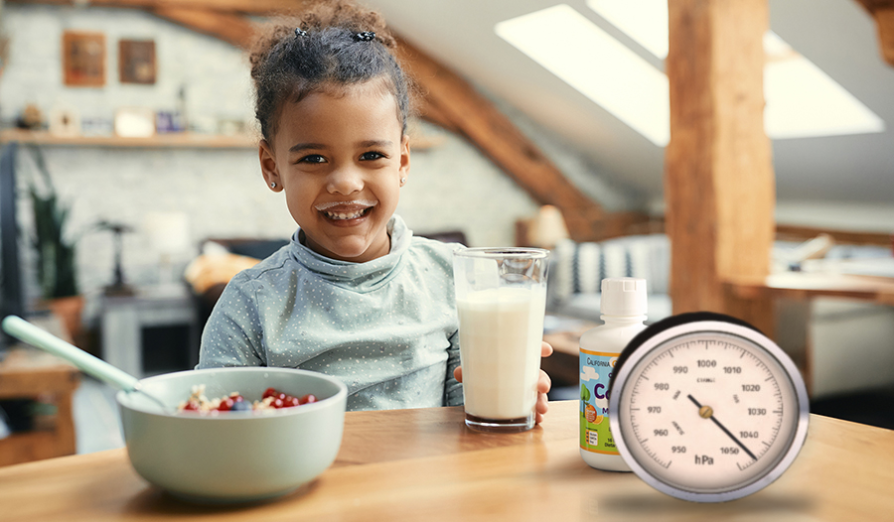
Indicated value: value=1045 unit=hPa
